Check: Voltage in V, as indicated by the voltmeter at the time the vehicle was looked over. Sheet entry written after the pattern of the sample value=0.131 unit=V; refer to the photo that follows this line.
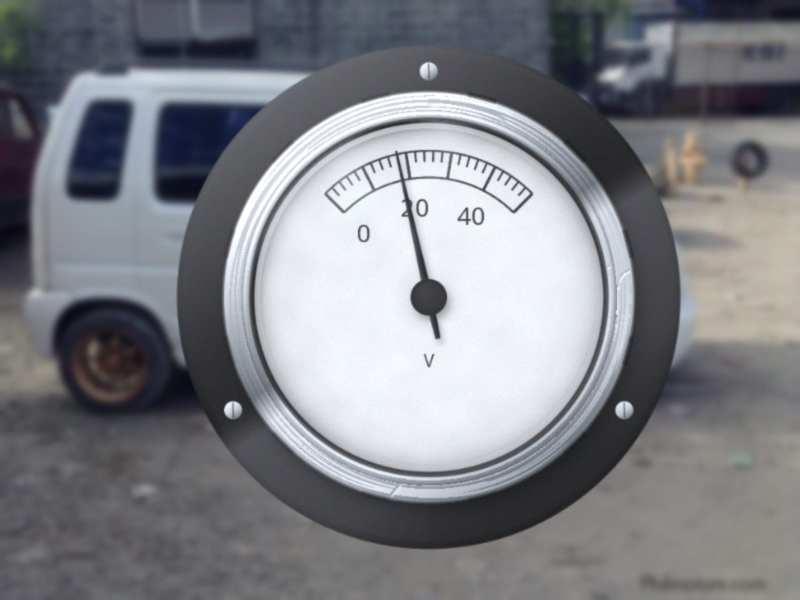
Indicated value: value=18 unit=V
